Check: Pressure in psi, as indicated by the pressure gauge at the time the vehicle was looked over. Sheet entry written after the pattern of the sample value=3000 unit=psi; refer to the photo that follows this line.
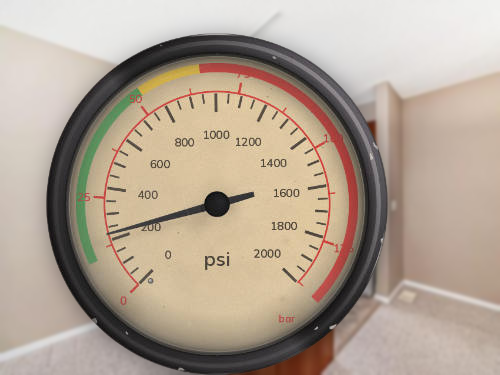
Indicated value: value=225 unit=psi
